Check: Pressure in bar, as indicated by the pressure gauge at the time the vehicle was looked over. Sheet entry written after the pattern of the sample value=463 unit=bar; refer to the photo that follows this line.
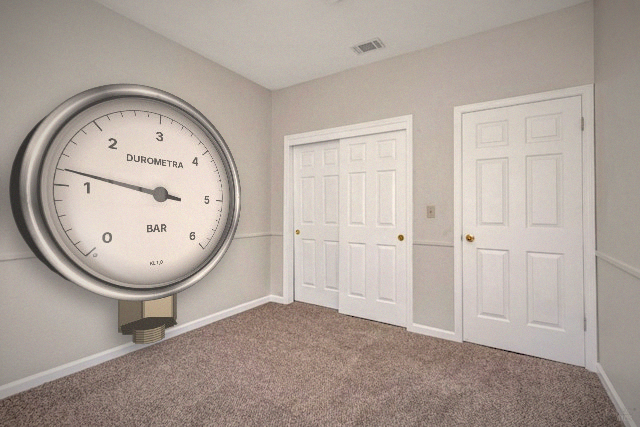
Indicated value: value=1.2 unit=bar
